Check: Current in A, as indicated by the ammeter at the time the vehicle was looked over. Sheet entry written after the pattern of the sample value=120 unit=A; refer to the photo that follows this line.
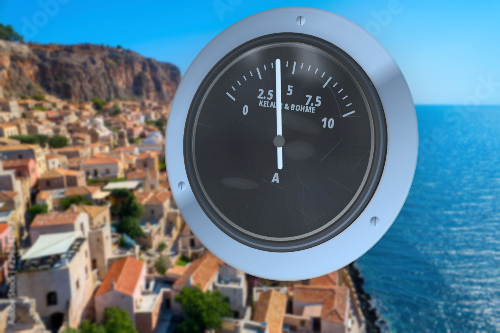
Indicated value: value=4 unit=A
